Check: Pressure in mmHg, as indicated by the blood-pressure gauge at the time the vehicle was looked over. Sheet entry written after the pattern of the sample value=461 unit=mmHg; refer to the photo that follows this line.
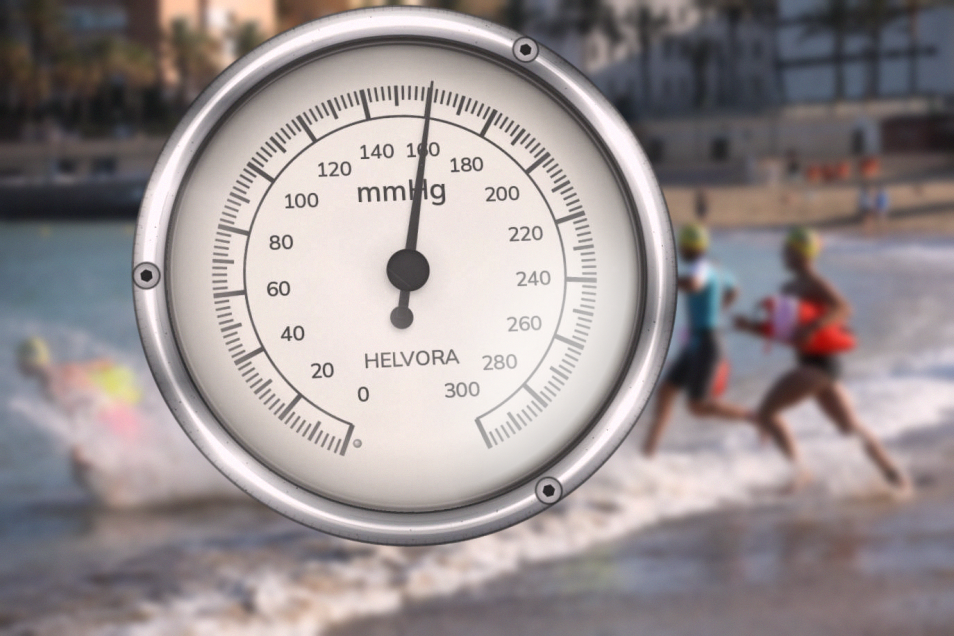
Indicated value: value=160 unit=mmHg
